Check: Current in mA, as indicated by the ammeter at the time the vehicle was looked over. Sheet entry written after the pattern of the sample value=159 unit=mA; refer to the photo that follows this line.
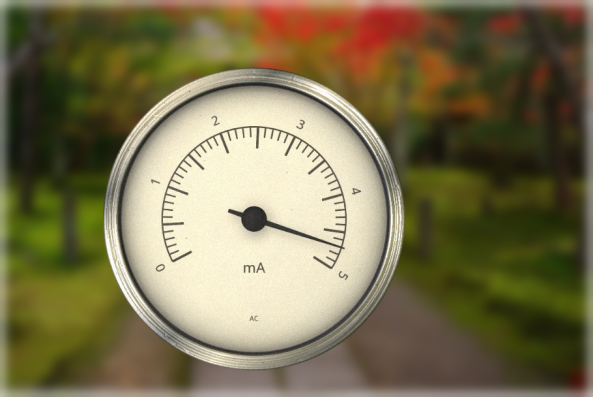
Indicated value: value=4.7 unit=mA
